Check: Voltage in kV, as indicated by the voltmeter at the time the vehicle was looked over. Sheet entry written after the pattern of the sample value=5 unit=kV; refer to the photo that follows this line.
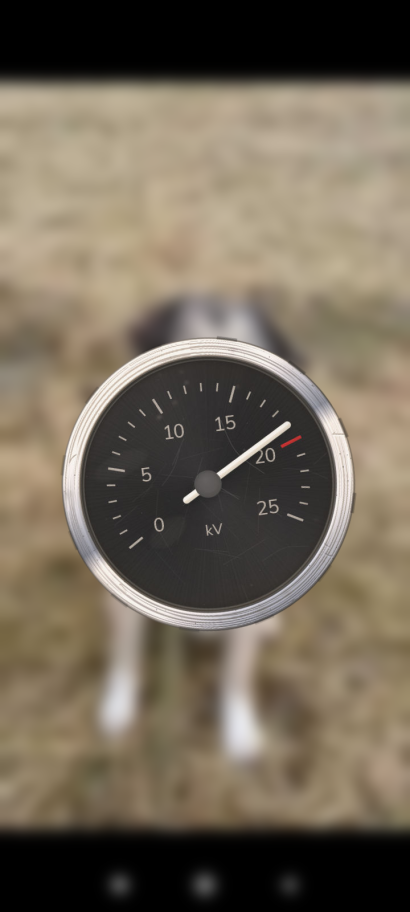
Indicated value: value=19 unit=kV
